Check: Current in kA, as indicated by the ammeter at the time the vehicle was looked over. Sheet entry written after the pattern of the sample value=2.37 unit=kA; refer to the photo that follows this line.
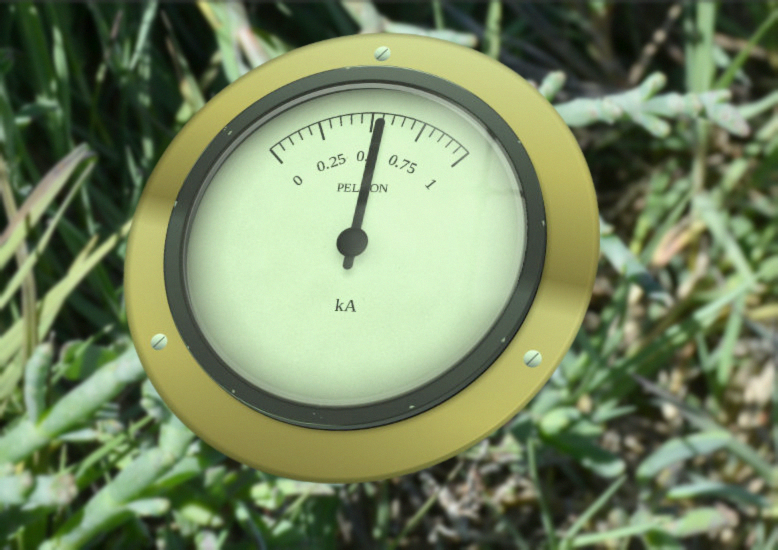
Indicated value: value=0.55 unit=kA
